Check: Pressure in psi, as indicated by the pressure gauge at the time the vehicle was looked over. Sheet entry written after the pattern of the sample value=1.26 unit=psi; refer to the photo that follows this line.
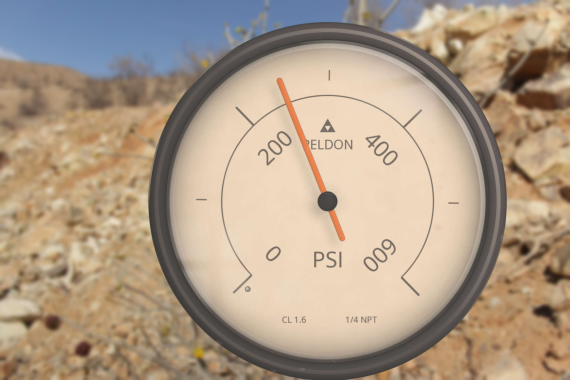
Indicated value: value=250 unit=psi
